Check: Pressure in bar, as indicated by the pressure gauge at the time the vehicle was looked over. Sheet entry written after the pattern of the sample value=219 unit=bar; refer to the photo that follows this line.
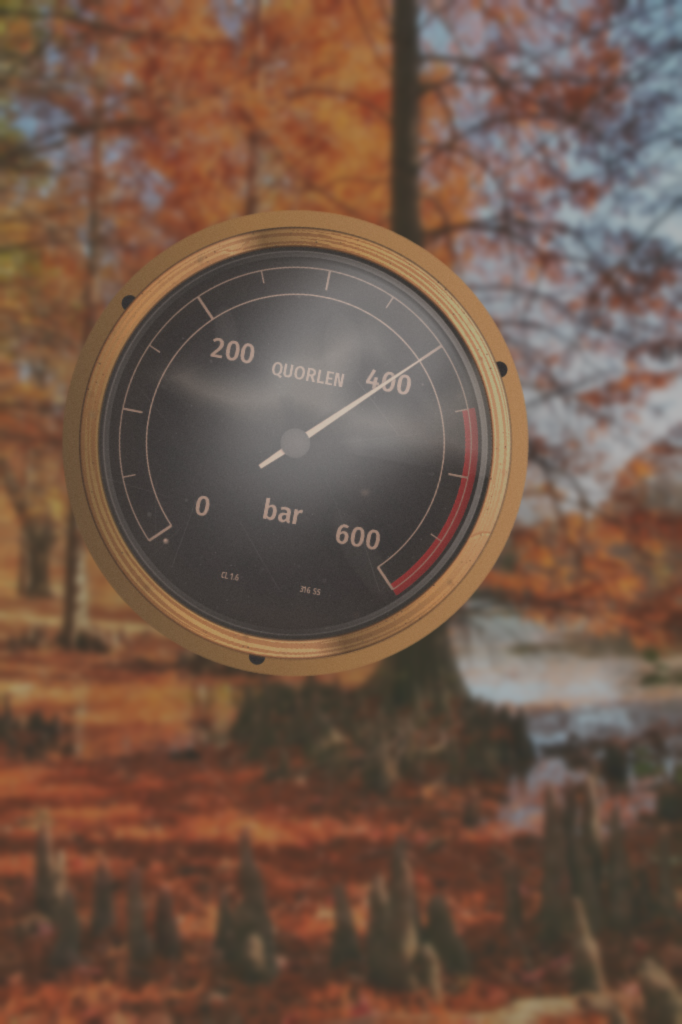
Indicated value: value=400 unit=bar
